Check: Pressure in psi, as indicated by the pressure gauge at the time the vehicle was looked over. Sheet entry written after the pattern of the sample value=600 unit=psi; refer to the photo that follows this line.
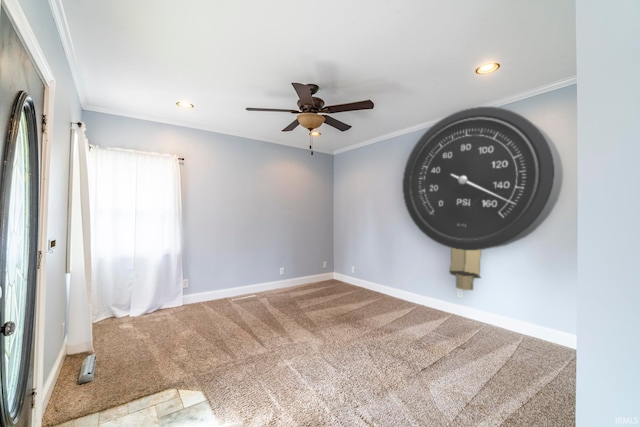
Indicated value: value=150 unit=psi
